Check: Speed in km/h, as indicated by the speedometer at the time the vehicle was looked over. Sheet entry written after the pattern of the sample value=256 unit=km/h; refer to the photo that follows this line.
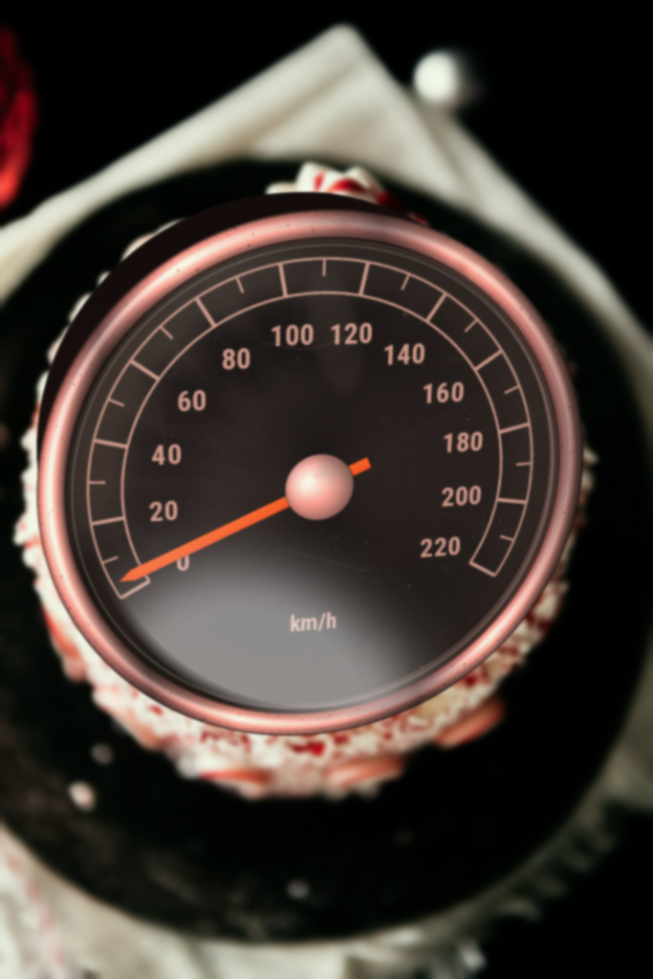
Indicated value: value=5 unit=km/h
